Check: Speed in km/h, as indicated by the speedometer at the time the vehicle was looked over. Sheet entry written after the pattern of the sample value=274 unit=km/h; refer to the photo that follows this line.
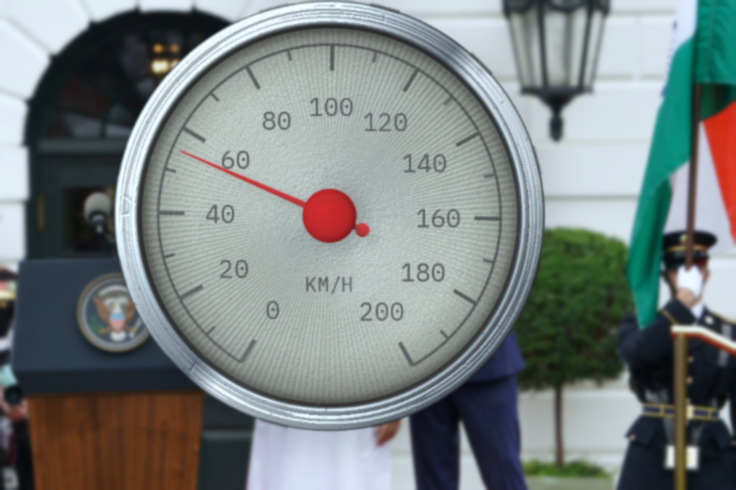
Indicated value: value=55 unit=km/h
